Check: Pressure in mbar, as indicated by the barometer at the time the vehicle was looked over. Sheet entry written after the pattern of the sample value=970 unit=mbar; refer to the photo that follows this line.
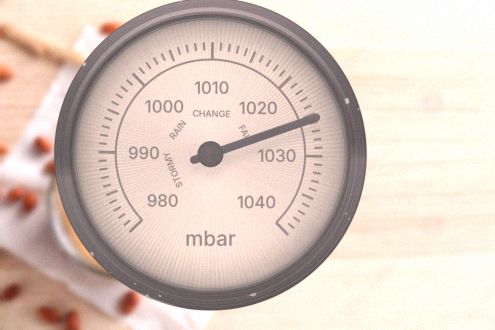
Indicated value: value=1025.5 unit=mbar
